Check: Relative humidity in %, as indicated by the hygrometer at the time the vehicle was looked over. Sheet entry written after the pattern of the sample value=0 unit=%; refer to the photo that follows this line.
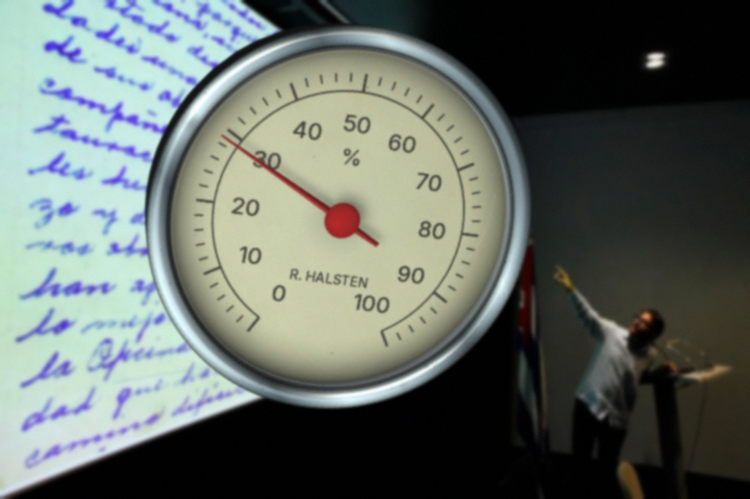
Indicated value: value=29 unit=%
